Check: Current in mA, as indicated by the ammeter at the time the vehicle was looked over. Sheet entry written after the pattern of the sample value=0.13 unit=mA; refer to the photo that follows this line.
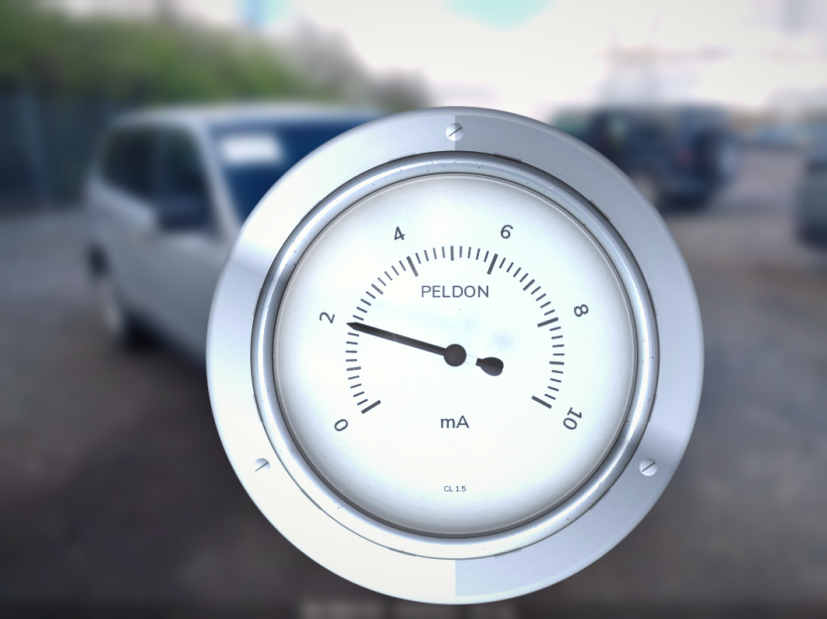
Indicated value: value=2 unit=mA
